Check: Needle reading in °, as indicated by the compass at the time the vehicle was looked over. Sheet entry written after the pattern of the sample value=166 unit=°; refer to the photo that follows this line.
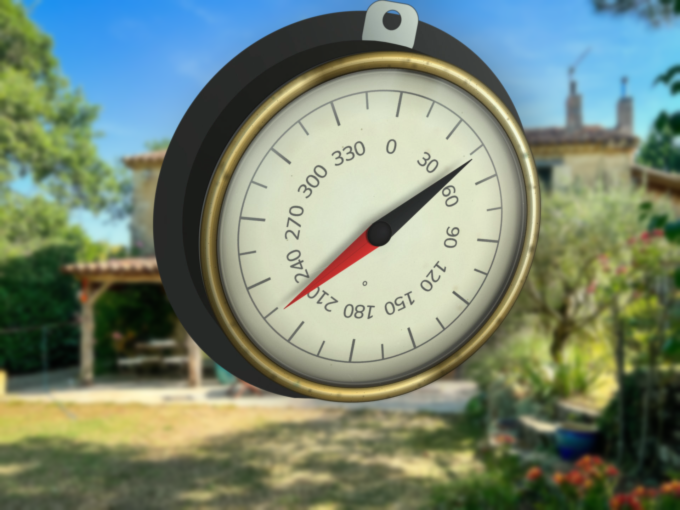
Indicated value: value=225 unit=°
